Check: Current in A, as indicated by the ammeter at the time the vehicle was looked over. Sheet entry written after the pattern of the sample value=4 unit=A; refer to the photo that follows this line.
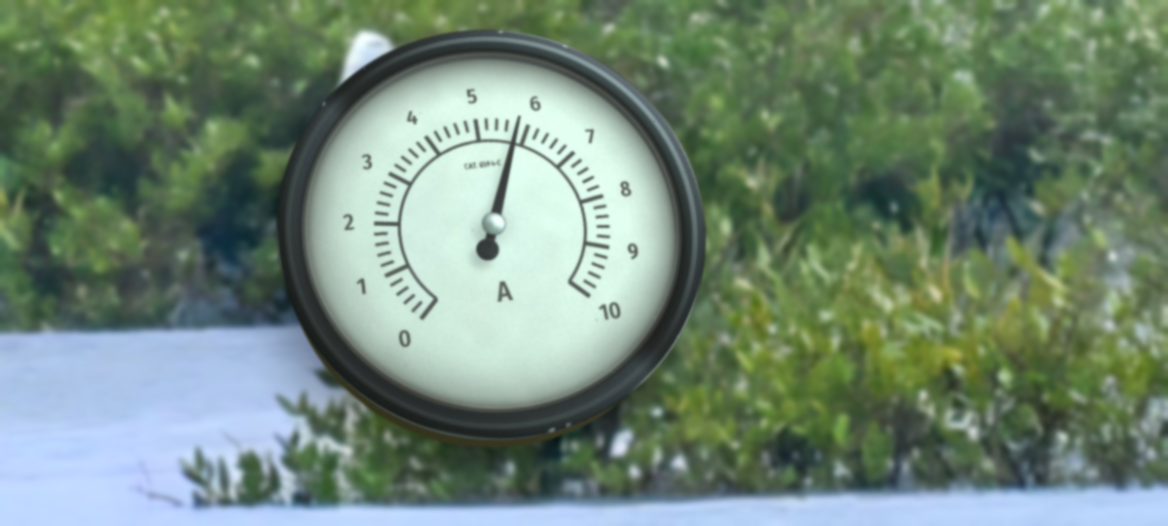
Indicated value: value=5.8 unit=A
